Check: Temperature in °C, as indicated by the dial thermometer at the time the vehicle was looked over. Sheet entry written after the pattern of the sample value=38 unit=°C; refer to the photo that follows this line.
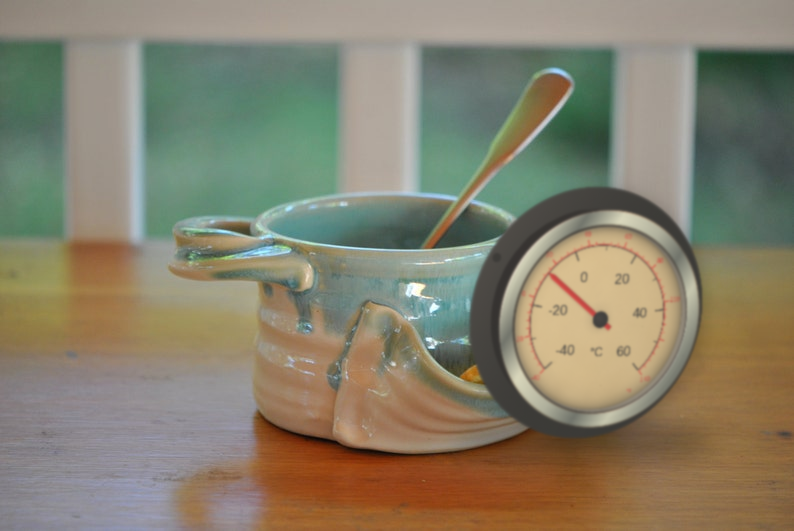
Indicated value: value=-10 unit=°C
